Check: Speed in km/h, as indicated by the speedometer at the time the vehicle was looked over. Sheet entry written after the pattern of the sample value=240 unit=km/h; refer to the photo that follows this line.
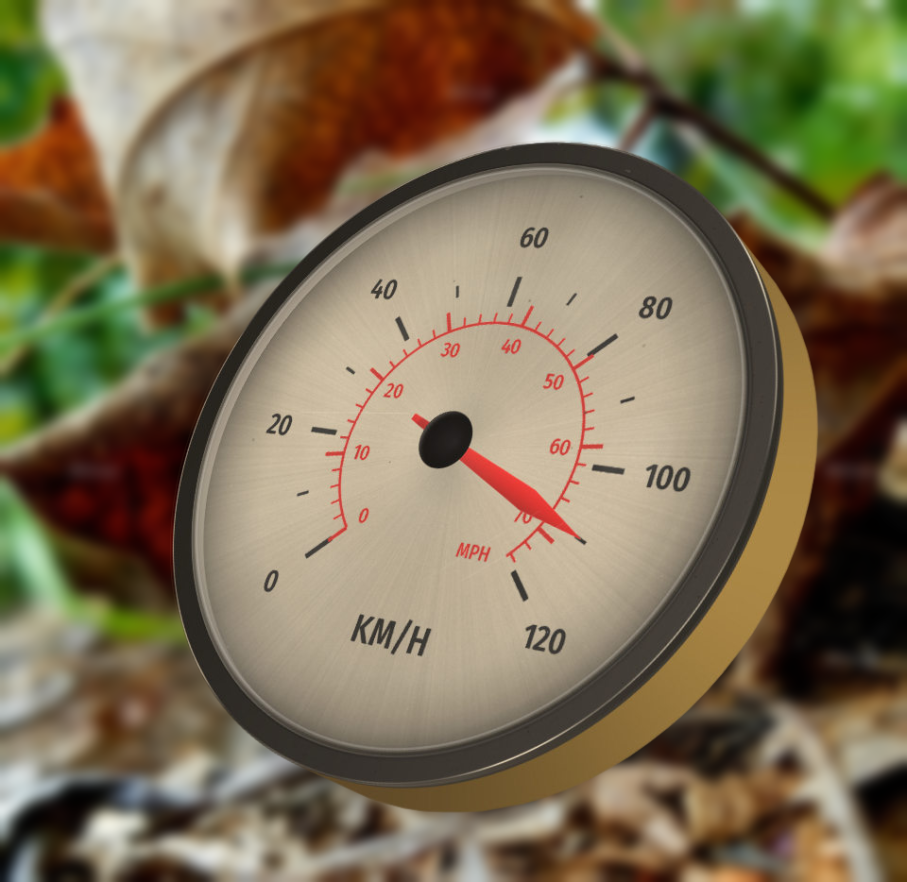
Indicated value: value=110 unit=km/h
